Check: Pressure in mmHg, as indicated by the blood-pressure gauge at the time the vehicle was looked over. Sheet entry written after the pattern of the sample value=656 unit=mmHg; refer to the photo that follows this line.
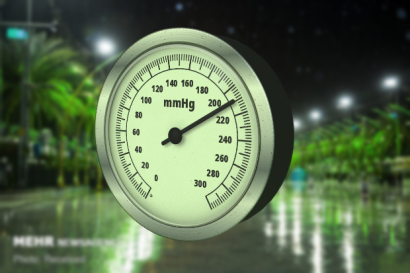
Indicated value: value=210 unit=mmHg
